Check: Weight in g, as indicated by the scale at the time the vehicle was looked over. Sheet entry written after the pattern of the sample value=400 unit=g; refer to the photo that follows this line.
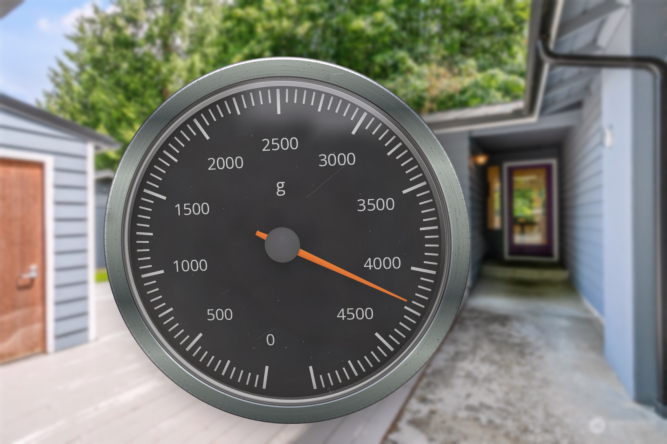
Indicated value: value=4200 unit=g
